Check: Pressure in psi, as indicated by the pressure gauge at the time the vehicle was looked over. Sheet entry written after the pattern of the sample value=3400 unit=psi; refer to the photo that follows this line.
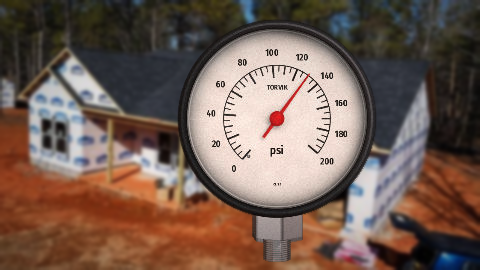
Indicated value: value=130 unit=psi
